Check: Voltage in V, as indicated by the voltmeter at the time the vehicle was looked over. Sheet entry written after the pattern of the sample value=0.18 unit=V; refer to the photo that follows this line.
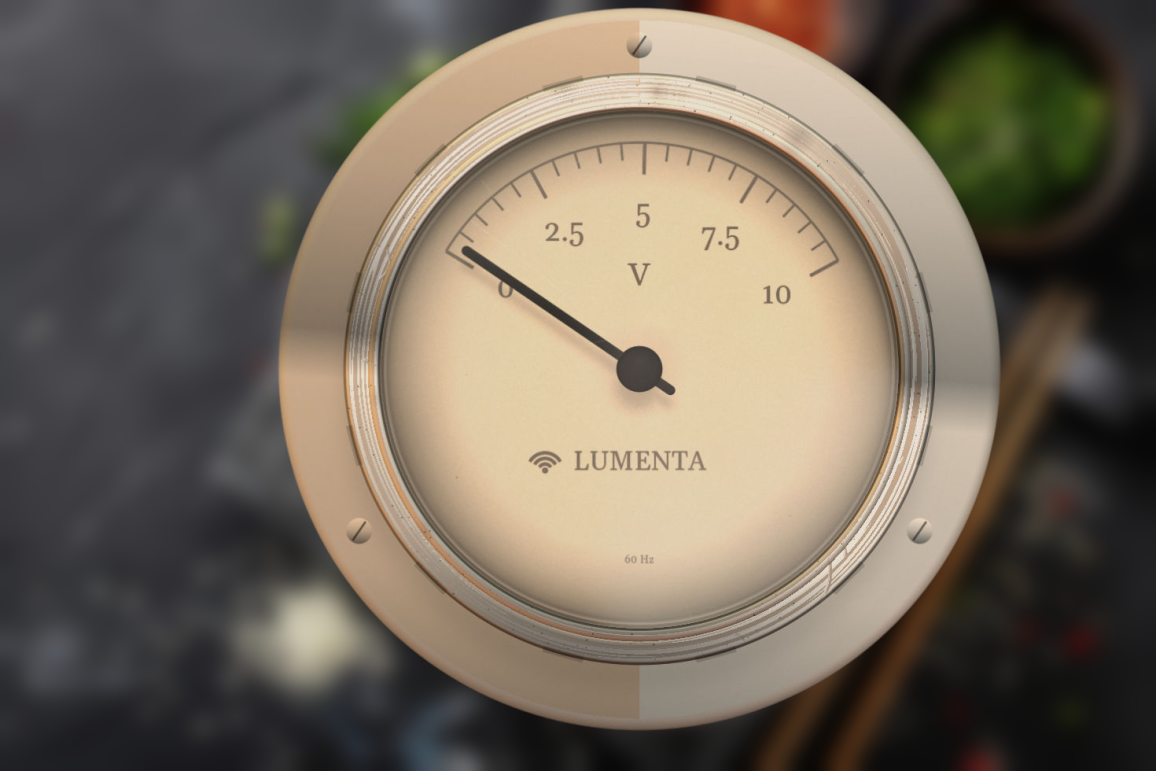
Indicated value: value=0.25 unit=V
